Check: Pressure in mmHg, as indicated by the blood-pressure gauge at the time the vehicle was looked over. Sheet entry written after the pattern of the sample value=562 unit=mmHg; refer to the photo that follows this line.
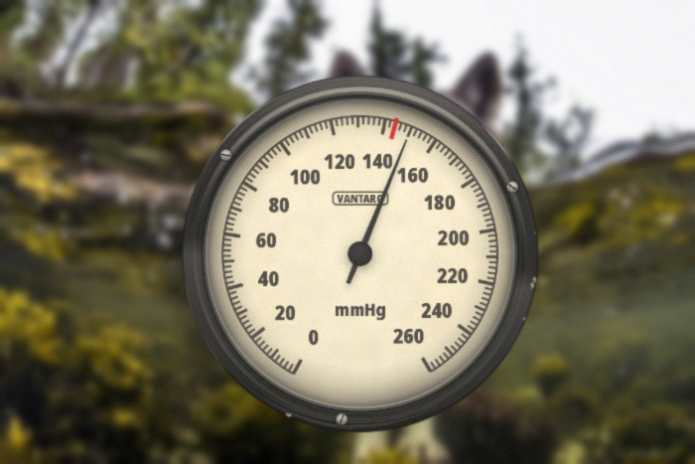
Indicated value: value=150 unit=mmHg
